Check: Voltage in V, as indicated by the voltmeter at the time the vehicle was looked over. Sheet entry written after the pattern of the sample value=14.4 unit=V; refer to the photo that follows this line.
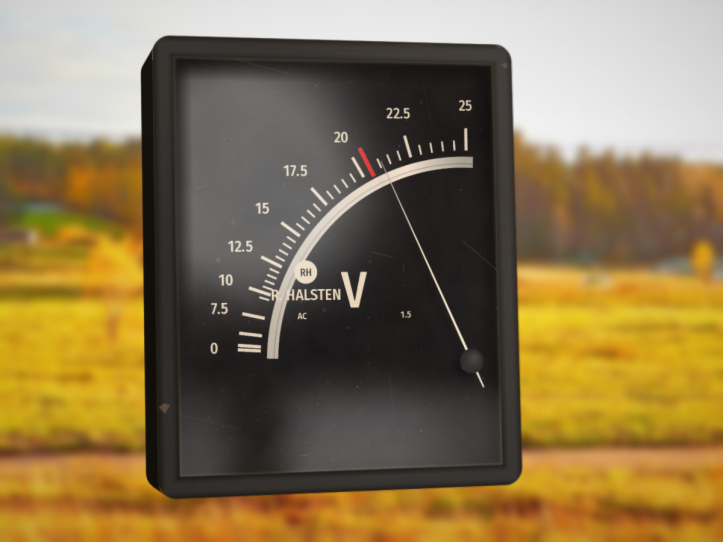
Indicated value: value=21 unit=V
